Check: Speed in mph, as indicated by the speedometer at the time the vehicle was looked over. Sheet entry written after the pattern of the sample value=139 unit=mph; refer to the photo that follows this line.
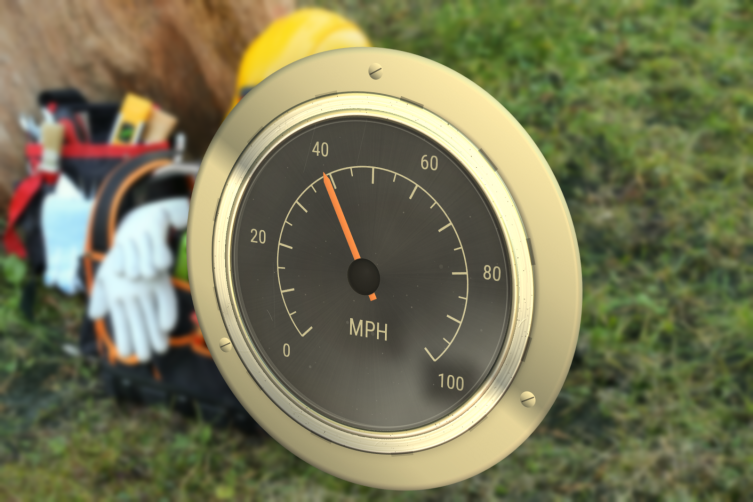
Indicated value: value=40 unit=mph
